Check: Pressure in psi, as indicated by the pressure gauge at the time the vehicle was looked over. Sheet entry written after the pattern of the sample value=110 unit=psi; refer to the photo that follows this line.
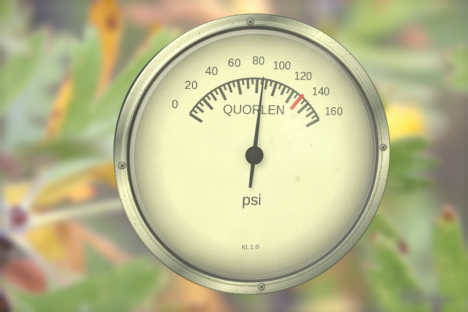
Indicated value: value=85 unit=psi
